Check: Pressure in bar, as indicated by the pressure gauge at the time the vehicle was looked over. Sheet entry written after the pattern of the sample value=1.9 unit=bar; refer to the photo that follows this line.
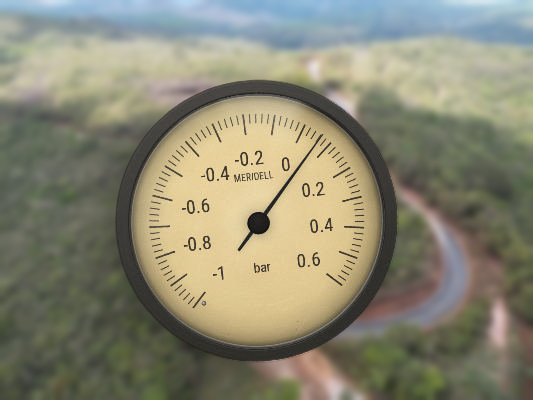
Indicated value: value=0.06 unit=bar
